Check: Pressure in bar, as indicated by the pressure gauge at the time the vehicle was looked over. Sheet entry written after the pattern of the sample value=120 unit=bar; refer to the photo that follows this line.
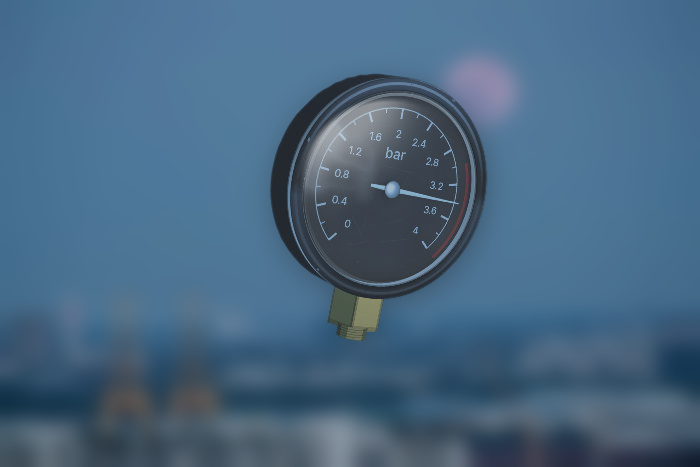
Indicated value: value=3.4 unit=bar
